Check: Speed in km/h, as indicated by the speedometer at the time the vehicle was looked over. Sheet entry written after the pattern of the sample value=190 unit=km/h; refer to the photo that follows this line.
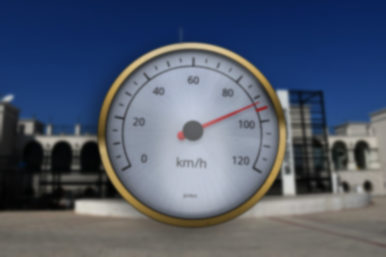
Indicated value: value=92.5 unit=km/h
